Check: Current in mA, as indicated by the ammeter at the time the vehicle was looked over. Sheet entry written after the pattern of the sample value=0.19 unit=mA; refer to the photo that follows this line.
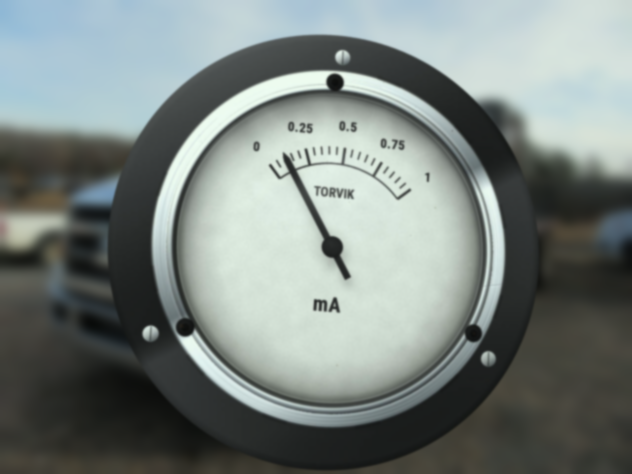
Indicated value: value=0.1 unit=mA
